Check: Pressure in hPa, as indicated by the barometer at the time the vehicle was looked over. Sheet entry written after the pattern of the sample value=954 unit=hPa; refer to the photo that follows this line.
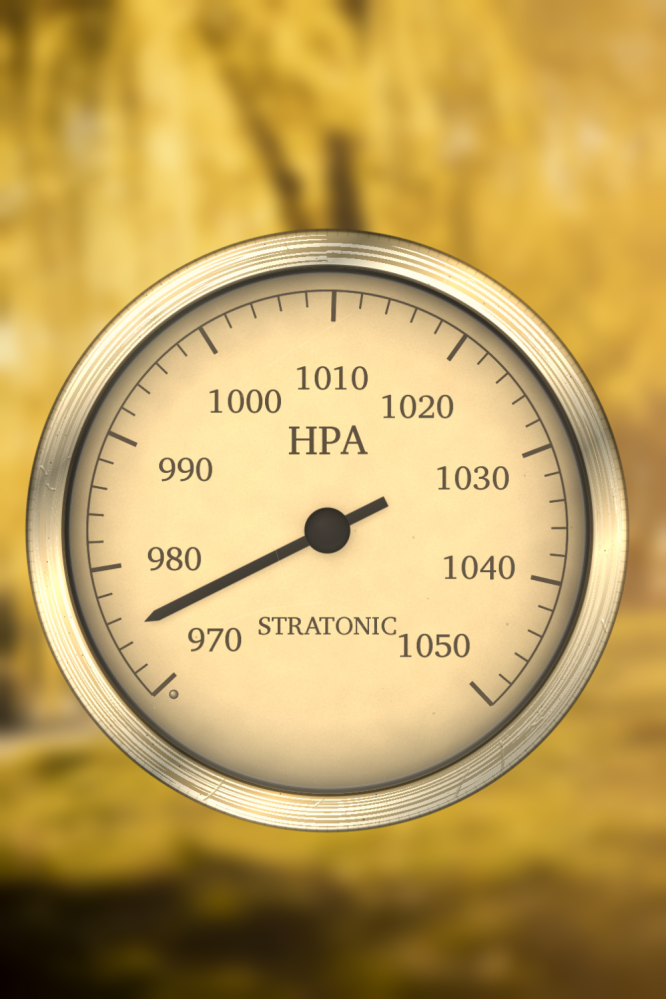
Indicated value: value=975 unit=hPa
